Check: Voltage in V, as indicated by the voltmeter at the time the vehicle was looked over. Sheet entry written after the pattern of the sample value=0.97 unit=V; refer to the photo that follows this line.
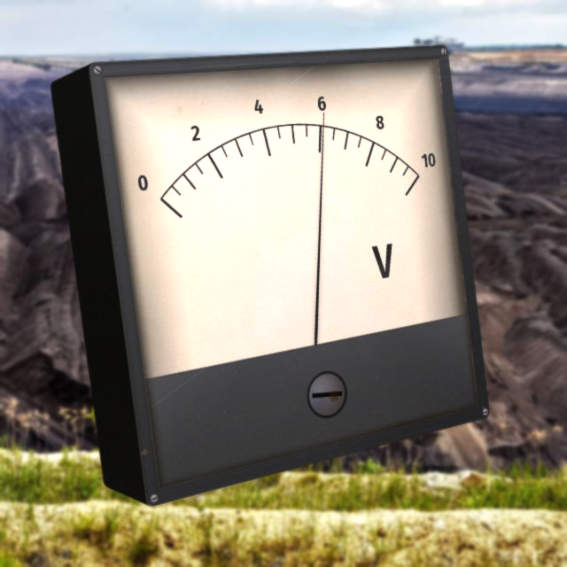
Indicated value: value=6 unit=V
